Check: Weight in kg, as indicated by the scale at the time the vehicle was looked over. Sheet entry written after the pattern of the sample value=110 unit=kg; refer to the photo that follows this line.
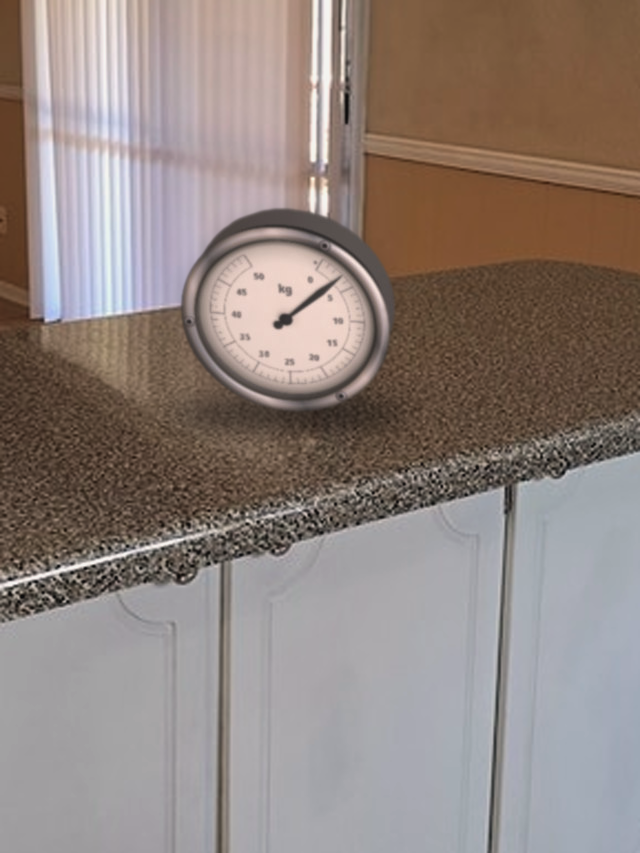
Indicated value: value=3 unit=kg
